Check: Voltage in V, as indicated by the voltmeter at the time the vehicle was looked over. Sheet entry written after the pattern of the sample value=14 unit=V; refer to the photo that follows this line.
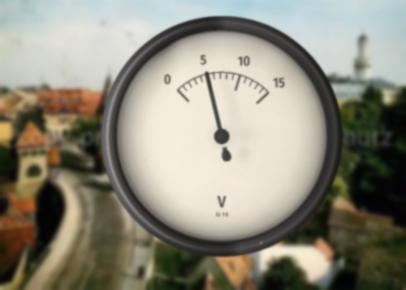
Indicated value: value=5 unit=V
